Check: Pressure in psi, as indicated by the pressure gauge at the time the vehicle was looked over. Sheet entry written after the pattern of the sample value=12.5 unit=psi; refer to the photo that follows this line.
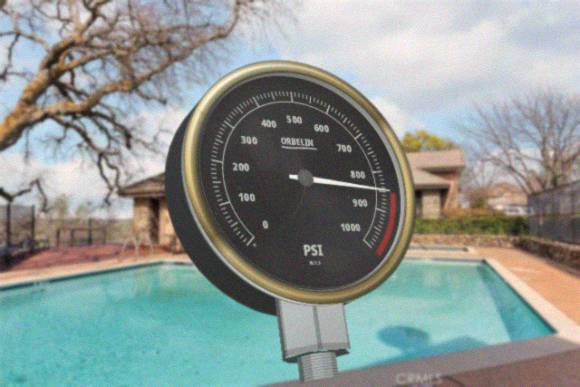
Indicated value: value=850 unit=psi
